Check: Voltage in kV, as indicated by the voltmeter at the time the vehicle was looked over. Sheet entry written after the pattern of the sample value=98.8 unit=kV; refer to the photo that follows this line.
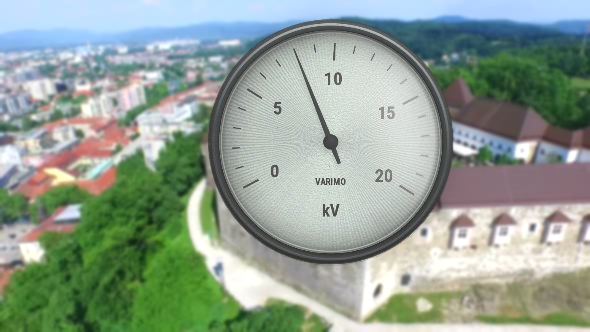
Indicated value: value=8 unit=kV
